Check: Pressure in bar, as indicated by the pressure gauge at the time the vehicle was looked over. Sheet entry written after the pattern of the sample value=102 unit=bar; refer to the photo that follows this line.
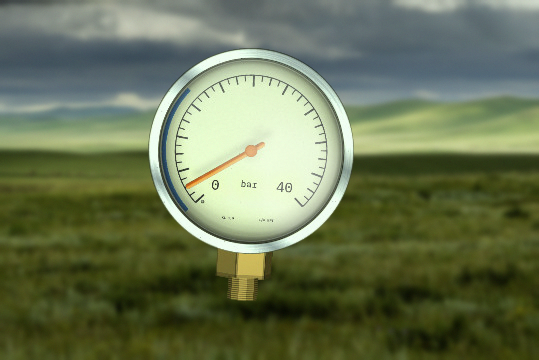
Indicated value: value=2 unit=bar
